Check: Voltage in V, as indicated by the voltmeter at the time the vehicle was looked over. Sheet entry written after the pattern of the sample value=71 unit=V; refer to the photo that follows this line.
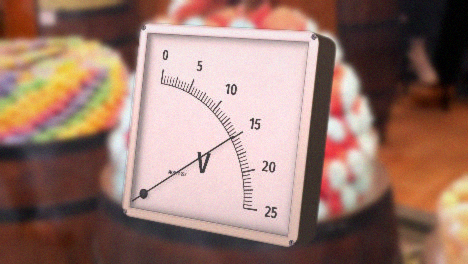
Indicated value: value=15 unit=V
